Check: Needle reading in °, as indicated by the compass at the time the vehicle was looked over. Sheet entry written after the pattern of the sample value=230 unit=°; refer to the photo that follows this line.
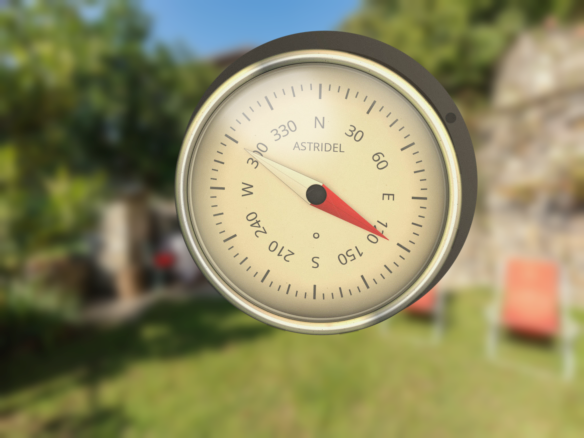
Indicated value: value=120 unit=°
